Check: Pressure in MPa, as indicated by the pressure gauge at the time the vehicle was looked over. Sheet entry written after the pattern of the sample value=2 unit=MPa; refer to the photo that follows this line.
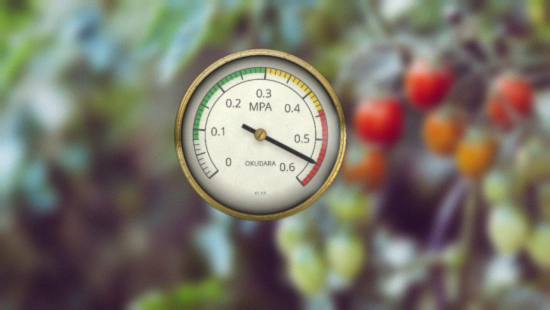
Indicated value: value=0.55 unit=MPa
